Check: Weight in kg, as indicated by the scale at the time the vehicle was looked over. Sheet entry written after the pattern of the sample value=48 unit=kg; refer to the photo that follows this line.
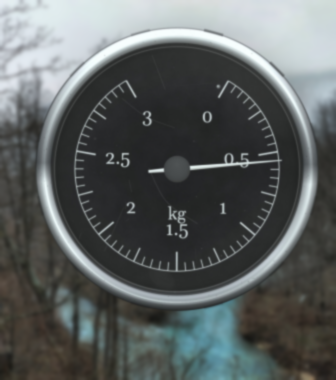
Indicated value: value=0.55 unit=kg
